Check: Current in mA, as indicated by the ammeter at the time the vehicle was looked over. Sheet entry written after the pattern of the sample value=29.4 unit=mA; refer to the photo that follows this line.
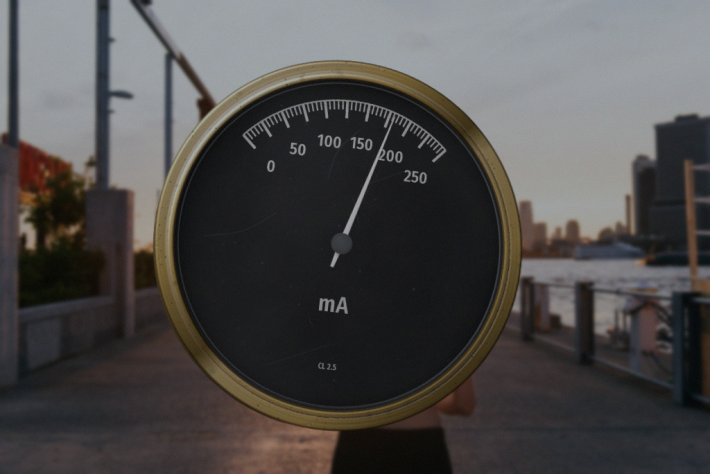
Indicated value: value=180 unit=mA
